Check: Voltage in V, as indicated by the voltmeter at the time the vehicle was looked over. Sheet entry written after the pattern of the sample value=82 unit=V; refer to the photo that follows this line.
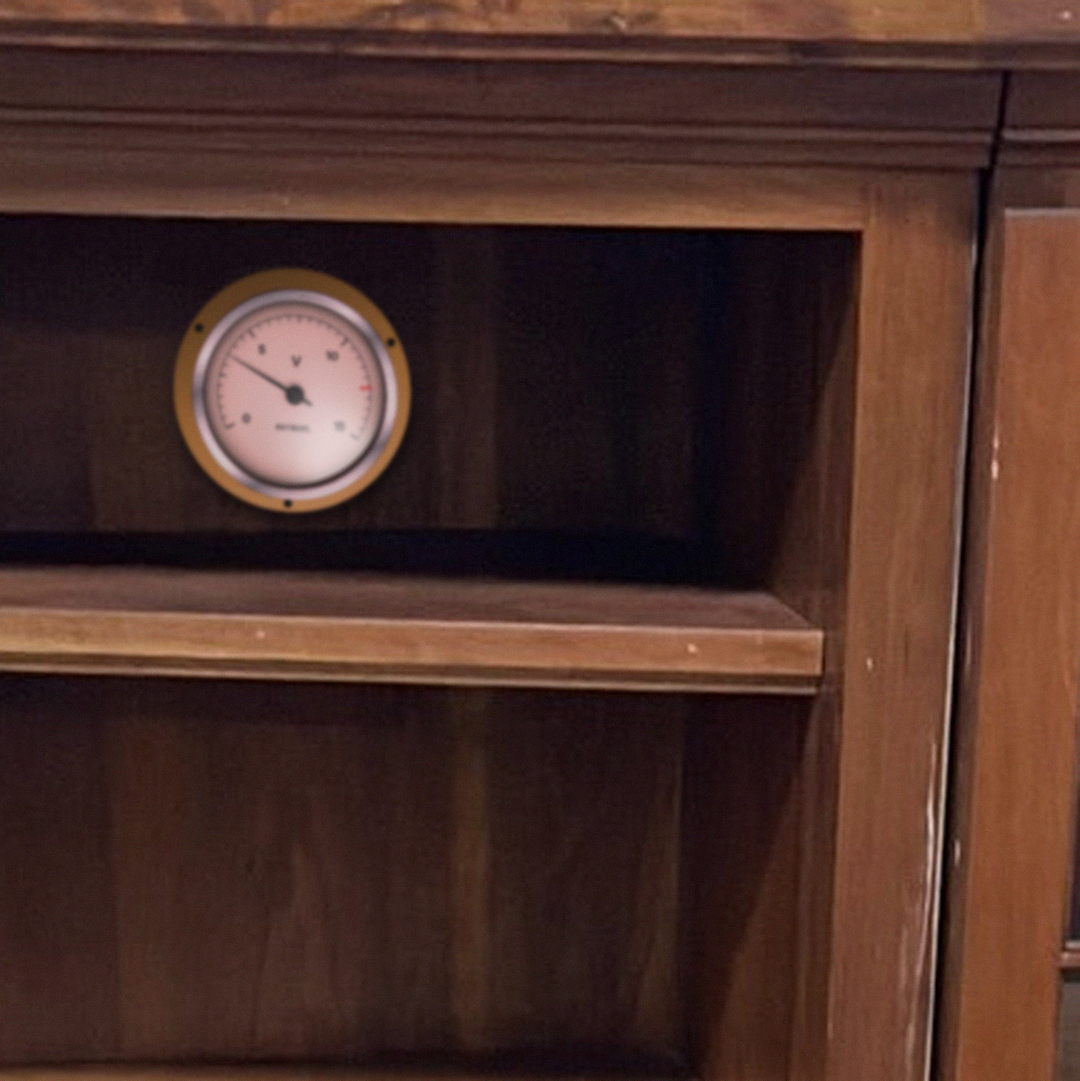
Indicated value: value=3.5 unit=V
